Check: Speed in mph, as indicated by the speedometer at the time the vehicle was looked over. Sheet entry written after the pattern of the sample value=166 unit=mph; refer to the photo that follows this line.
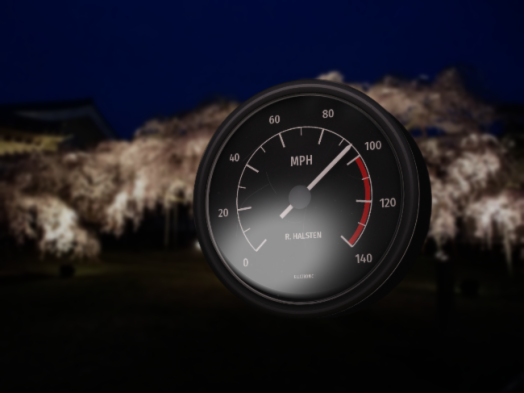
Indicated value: value=95 unit=mph
